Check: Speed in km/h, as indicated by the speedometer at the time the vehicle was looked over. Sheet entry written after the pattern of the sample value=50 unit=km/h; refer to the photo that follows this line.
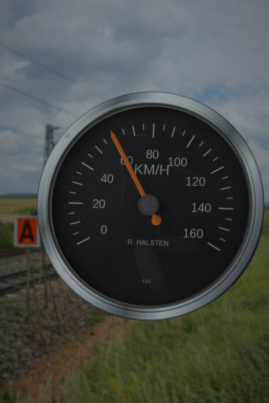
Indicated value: value=60 unit=km/h
